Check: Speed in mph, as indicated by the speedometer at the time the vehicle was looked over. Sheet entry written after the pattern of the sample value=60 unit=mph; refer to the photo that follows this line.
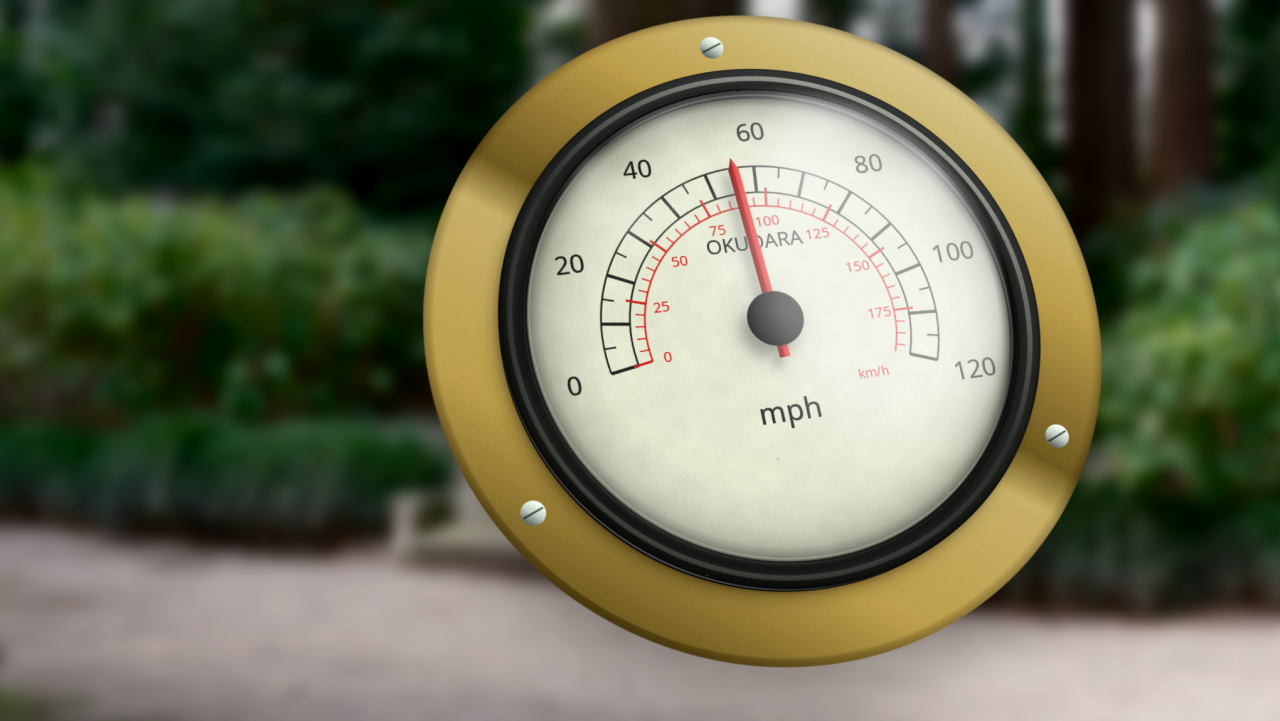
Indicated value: value=55 unit=mph
